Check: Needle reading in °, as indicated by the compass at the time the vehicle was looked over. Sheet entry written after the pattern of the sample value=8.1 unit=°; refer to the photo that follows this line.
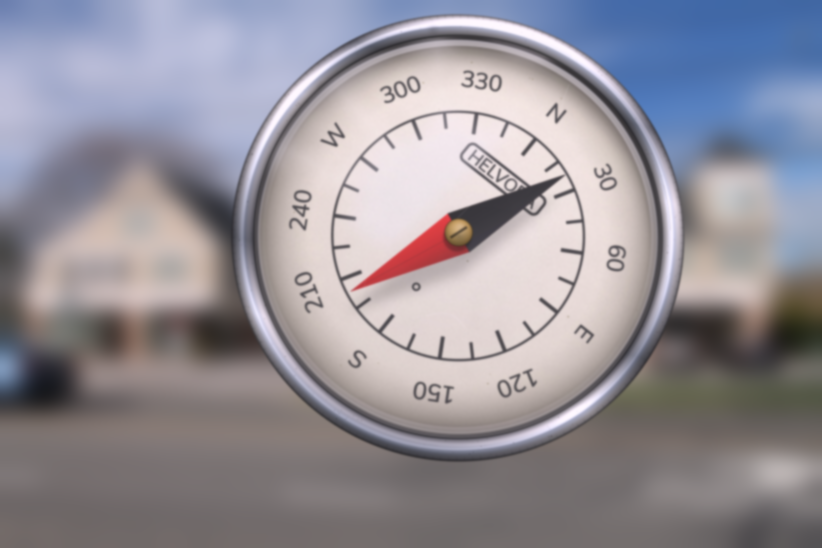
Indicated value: value=202.5 unit=°
